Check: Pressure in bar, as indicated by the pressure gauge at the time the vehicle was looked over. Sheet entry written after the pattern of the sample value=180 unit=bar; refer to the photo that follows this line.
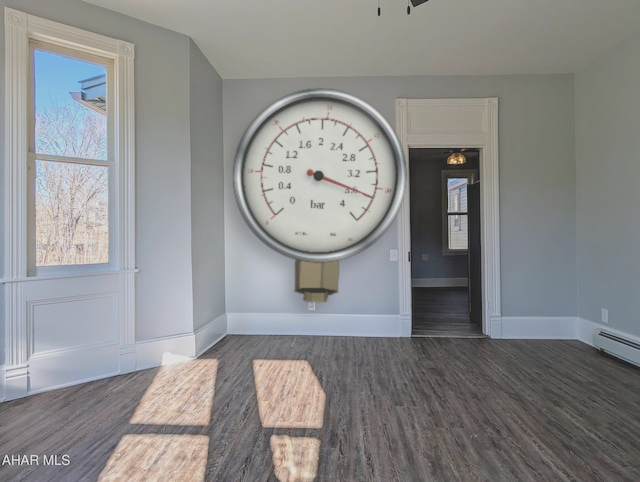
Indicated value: value=3.6 unit=bar
